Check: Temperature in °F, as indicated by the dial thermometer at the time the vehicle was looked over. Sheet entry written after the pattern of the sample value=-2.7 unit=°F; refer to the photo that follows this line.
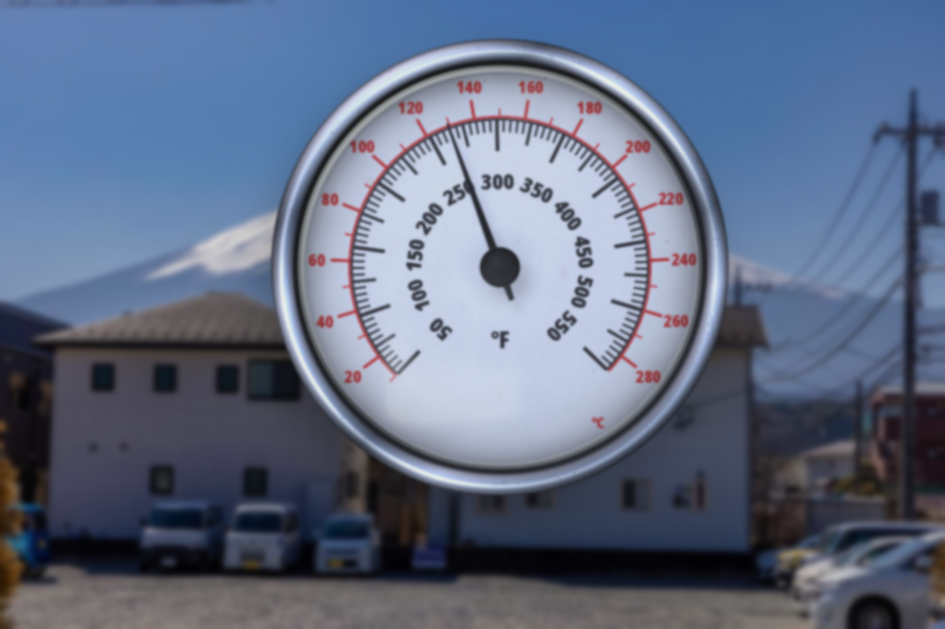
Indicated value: value=265 unit=°F
